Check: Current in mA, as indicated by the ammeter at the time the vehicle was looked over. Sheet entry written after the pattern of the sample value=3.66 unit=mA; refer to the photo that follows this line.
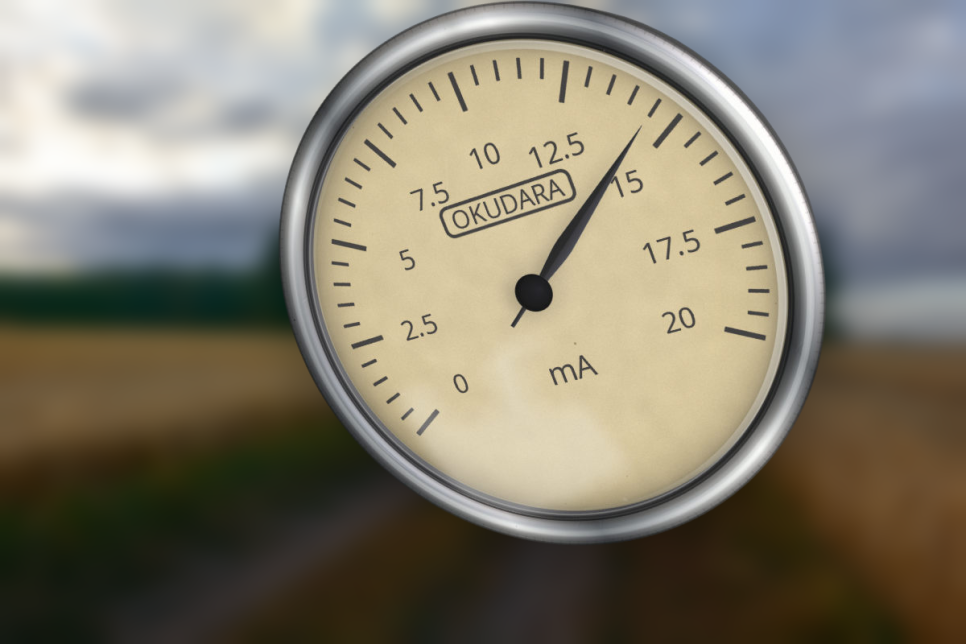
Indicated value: value=14.5 unit=mA
